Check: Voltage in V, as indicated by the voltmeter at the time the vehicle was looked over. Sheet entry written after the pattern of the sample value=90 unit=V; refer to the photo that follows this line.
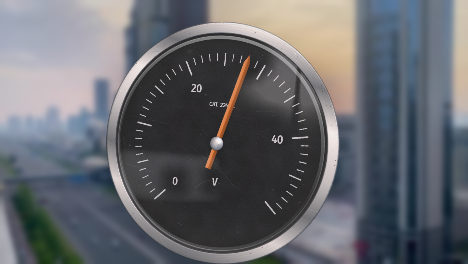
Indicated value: value=28 unit=V
